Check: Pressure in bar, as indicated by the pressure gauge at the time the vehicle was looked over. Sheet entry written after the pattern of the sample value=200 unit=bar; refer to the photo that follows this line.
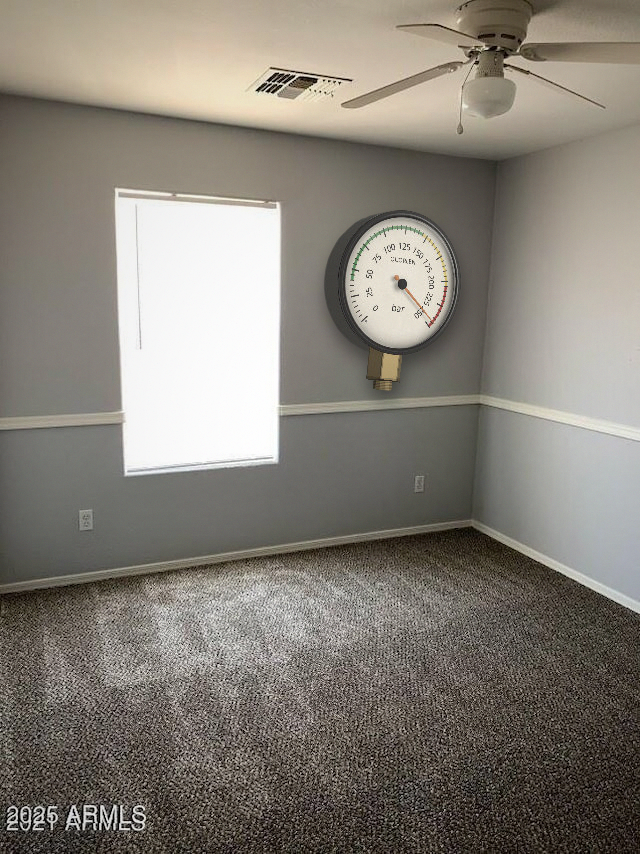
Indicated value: value=245 unit=bar
